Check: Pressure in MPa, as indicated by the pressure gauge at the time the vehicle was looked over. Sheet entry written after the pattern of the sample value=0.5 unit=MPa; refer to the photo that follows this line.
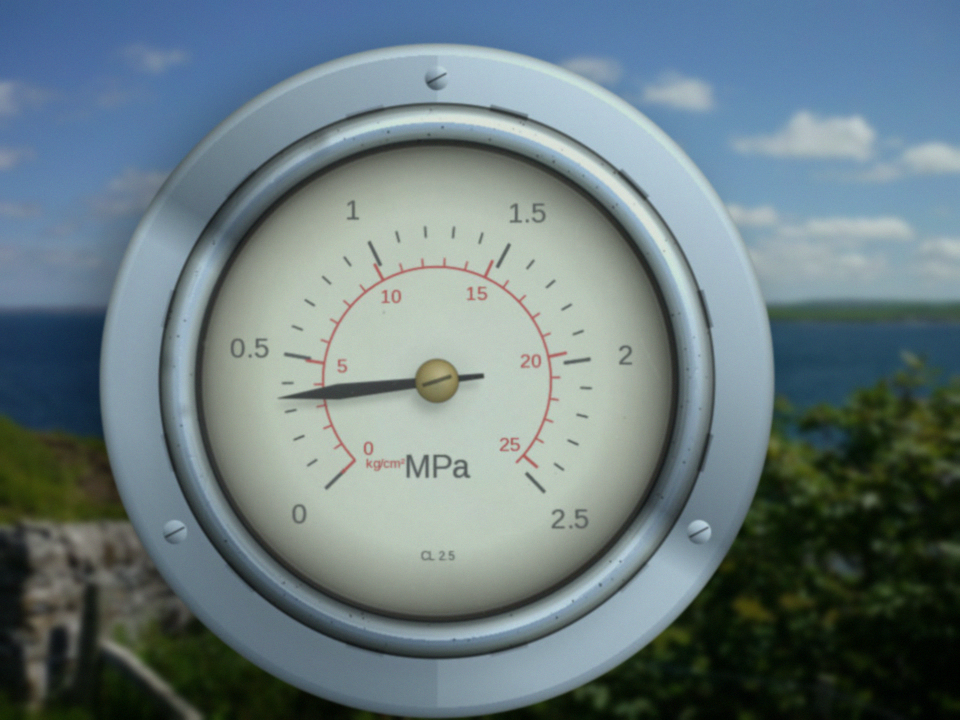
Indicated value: value=0.35 unit=MPa
